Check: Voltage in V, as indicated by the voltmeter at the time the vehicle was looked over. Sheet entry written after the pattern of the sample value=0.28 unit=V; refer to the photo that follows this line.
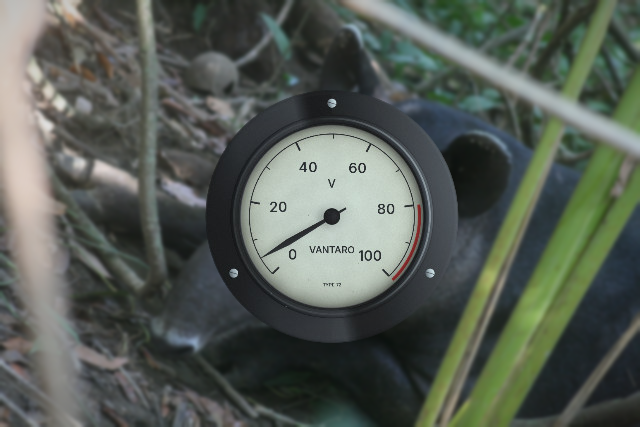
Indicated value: value=5 unit=V
